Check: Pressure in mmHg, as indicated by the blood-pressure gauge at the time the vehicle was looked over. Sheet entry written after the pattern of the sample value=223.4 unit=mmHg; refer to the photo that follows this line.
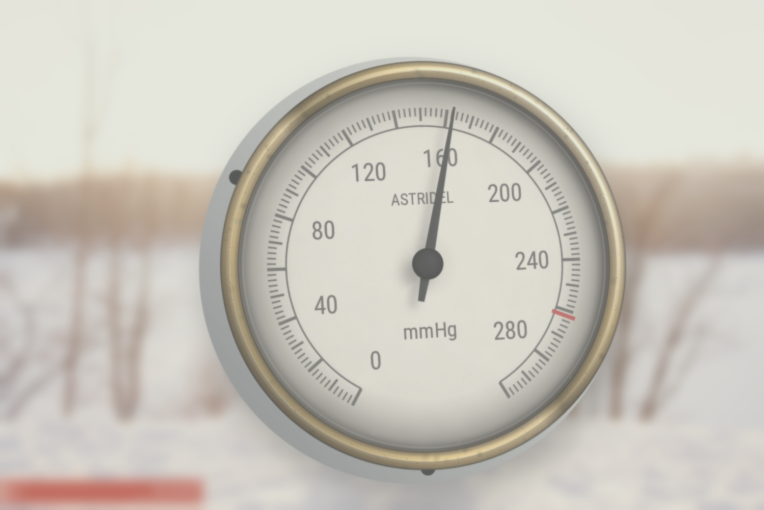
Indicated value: value=162 unit=mmHg
